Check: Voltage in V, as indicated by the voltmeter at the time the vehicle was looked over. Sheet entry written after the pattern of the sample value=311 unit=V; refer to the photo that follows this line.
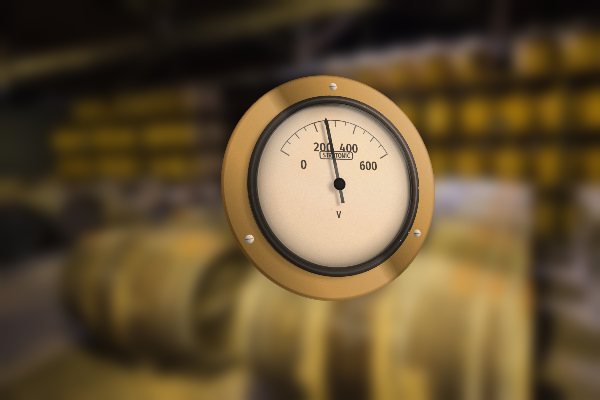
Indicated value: value=250 unit=V
